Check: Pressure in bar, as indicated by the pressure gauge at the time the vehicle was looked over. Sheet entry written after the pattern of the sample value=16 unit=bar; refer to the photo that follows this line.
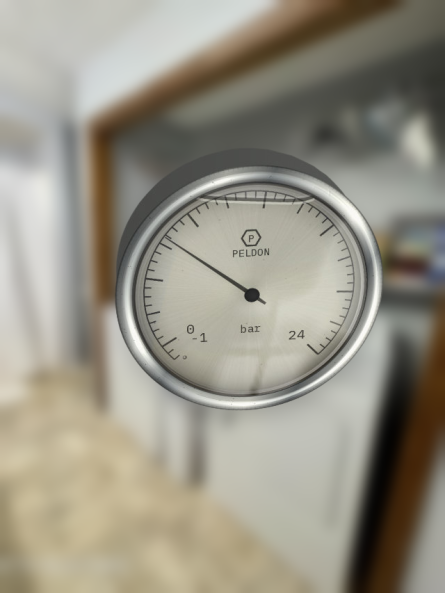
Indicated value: value=6.5 unit=bar
